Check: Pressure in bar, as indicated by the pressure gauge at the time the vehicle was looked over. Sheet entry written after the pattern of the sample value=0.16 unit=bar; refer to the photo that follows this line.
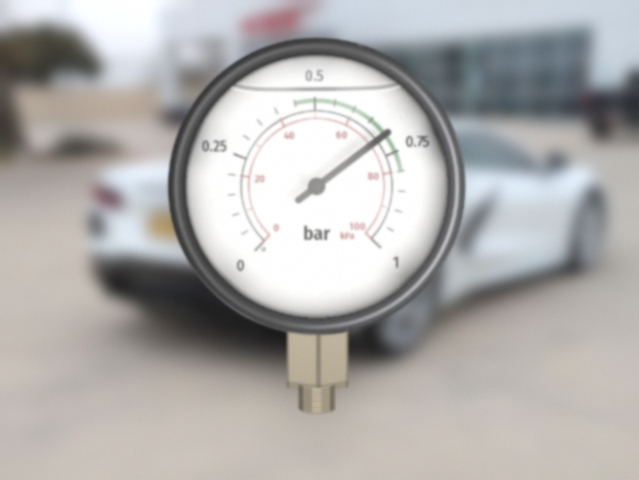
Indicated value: value=0.7 unit=bar
